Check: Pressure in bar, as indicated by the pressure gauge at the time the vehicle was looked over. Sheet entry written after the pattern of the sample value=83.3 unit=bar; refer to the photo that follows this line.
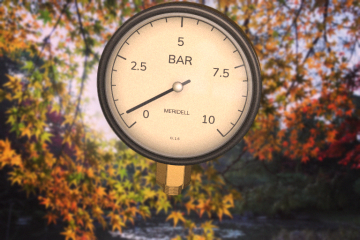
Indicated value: value=0.5 unit=bar
